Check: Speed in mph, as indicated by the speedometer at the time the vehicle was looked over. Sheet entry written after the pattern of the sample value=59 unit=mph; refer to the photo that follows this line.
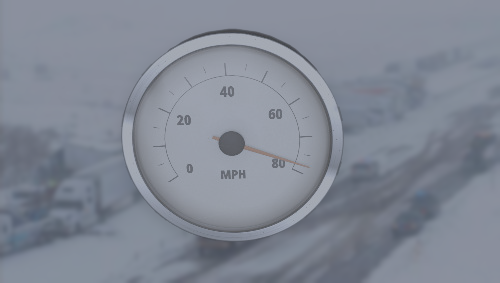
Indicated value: value=77.5 unit=mph
